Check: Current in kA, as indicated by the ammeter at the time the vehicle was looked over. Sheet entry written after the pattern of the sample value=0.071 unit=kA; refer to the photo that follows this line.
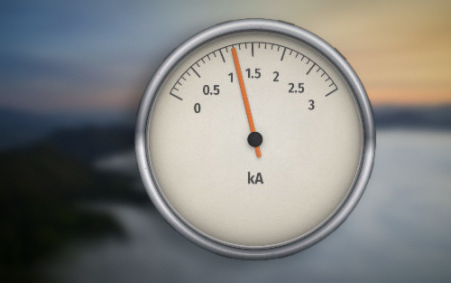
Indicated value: value=1.2 unit=kA
